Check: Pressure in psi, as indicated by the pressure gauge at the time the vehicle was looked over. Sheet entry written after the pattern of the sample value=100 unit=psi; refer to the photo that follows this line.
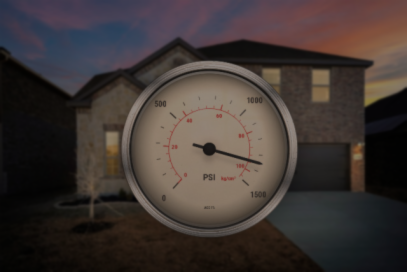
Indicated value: value=1350 unit=psi
